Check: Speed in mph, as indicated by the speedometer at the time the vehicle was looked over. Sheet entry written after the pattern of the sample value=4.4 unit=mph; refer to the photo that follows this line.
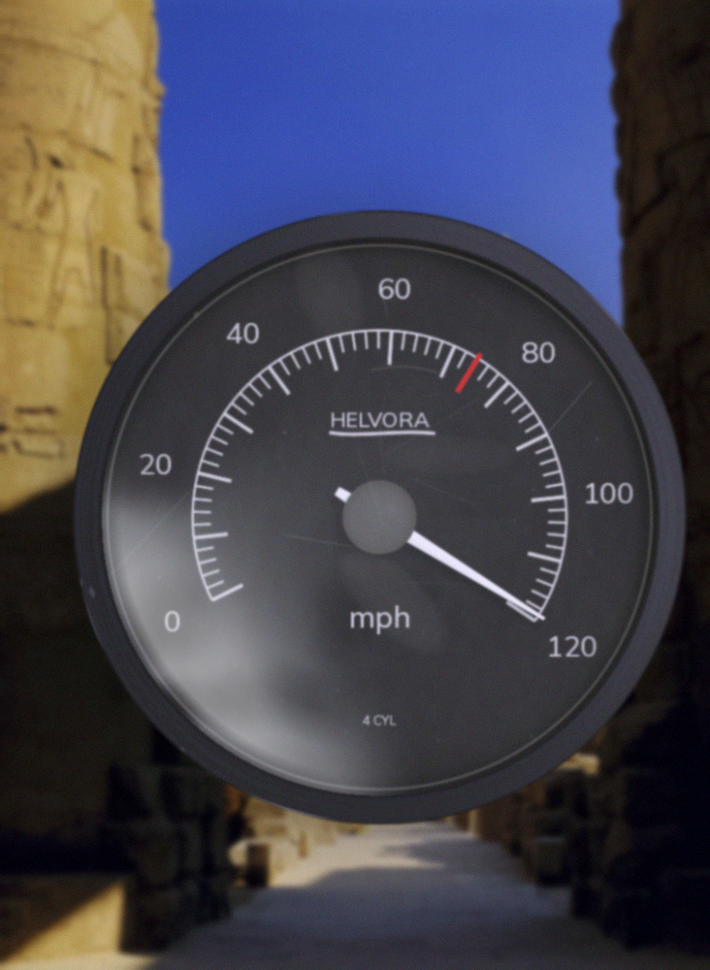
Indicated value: value=119 unit=mph
